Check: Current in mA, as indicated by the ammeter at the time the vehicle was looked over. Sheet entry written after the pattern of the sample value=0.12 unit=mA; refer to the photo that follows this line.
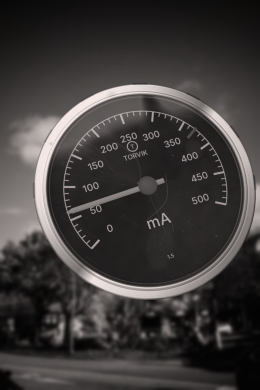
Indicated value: value=60 unit=mA
